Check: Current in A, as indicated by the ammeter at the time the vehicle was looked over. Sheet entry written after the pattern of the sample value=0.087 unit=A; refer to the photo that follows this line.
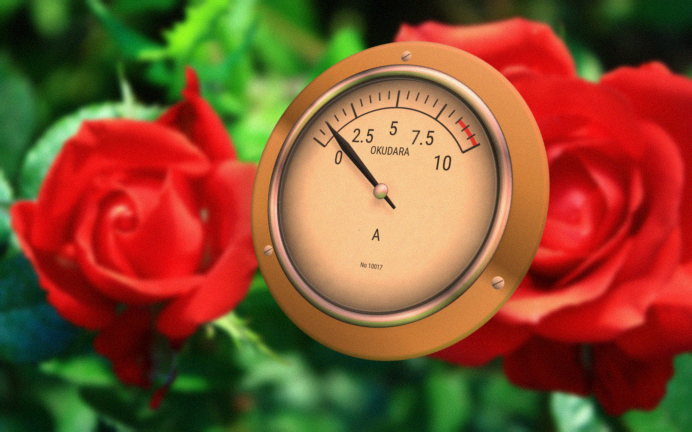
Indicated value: value=1 unit=A
